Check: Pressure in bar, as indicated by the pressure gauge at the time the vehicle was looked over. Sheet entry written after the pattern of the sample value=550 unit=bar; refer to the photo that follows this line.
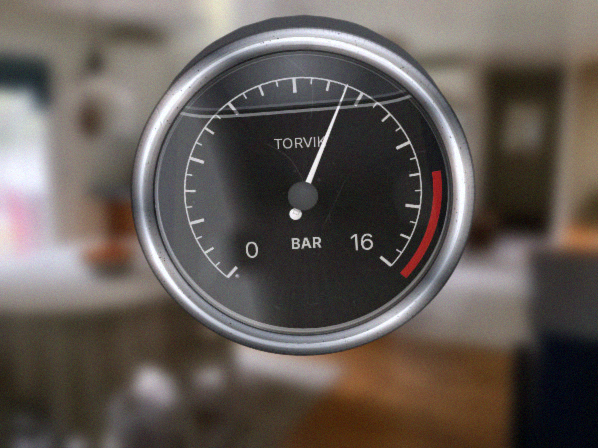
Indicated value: value=9.5 unit=bar
